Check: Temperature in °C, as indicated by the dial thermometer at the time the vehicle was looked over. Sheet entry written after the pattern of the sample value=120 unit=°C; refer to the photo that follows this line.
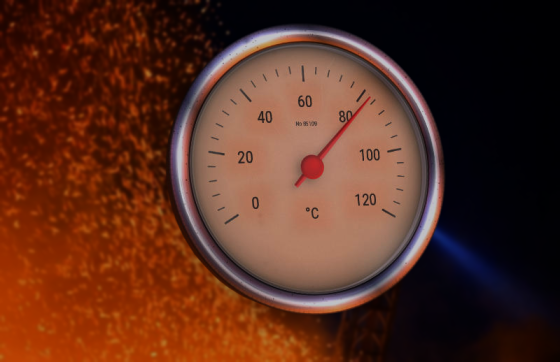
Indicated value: value=82 unit=°C
